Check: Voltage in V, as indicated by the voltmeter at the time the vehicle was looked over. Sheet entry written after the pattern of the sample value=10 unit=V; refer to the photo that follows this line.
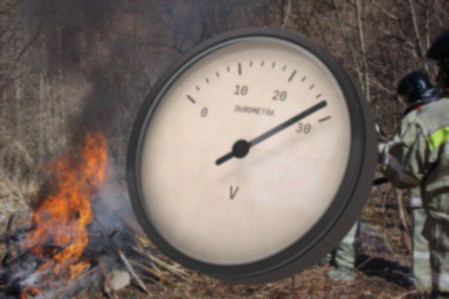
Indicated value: value=28 unit=V
